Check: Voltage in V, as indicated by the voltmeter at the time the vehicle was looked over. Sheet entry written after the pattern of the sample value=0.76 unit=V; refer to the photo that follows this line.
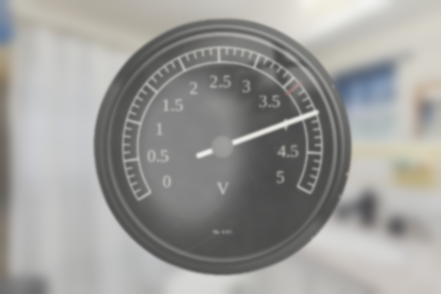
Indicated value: value=4 unit=V
